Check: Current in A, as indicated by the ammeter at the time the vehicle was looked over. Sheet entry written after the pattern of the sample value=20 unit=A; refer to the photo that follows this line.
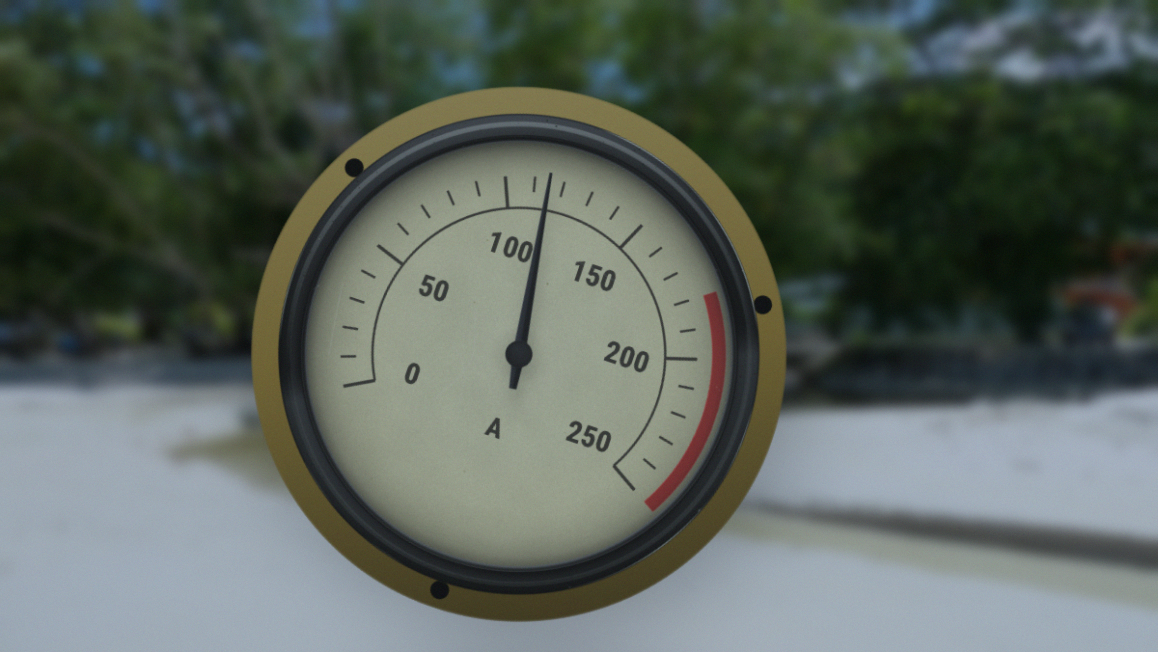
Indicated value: value=115 unit=A
